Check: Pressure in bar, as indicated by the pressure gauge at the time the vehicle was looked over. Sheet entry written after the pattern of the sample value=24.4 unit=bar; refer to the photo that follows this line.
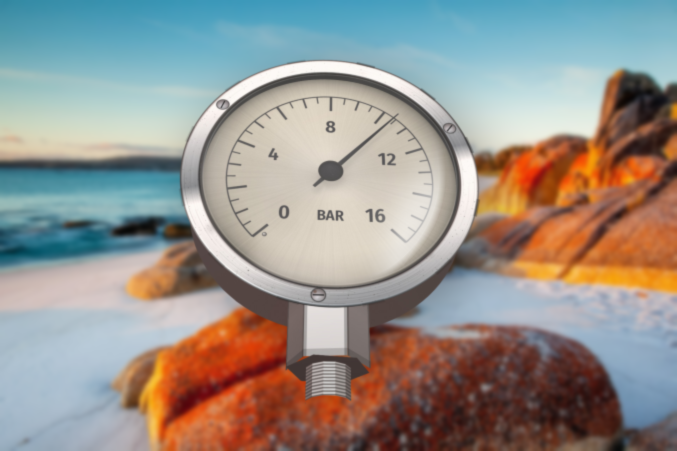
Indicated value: value=10.5 unit=bar
